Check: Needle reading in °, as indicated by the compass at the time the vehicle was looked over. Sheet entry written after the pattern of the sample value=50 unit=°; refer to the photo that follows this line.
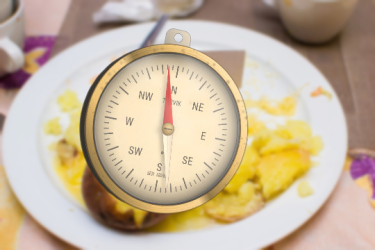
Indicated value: value=350 unit=°
